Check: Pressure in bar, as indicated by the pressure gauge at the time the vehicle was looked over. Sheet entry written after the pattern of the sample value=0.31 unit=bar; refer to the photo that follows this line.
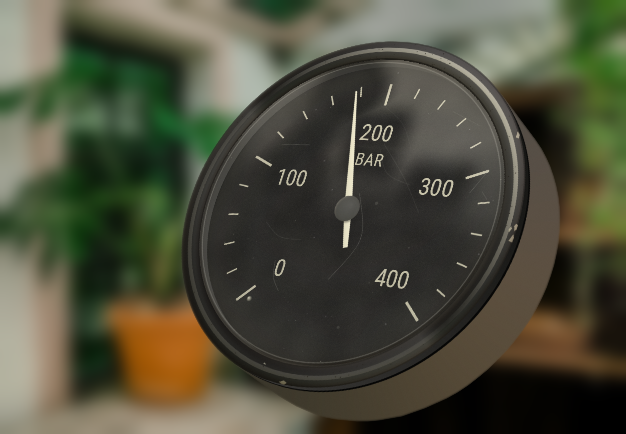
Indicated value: value=180 unit=bar
